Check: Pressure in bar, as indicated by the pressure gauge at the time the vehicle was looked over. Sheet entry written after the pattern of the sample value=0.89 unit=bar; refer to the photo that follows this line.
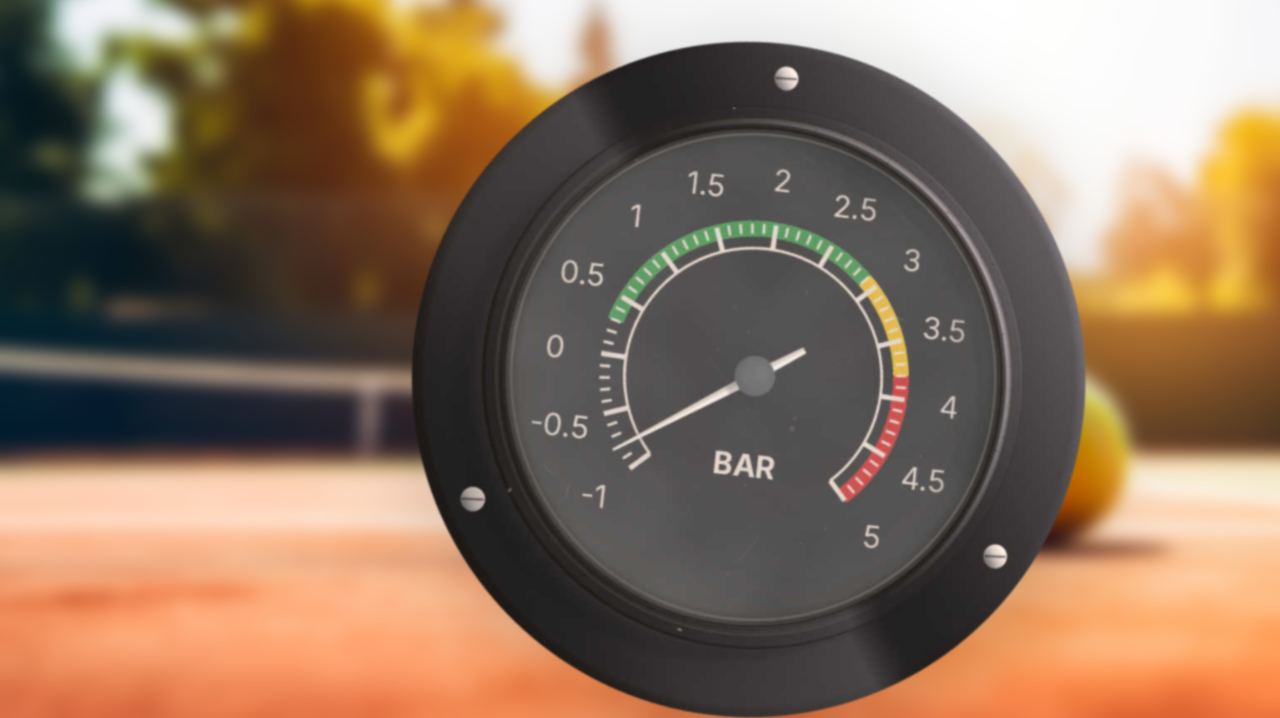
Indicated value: value=-0.8 unit=bar
